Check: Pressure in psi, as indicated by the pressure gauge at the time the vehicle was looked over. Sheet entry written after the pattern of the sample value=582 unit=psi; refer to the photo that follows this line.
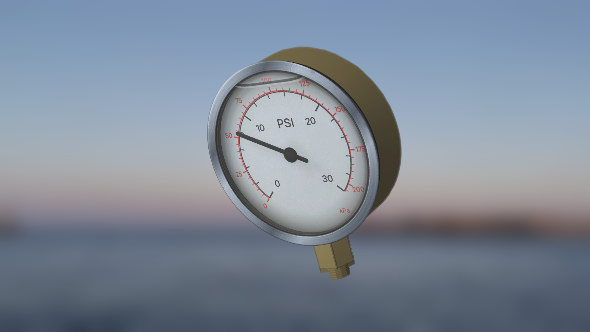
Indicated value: value=8 unit=psi
